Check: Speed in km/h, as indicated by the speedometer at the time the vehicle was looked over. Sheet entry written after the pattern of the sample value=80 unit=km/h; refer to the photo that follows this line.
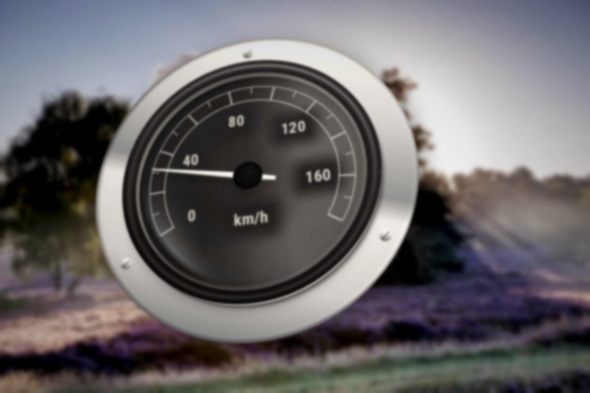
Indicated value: value=30 unit=km/h
